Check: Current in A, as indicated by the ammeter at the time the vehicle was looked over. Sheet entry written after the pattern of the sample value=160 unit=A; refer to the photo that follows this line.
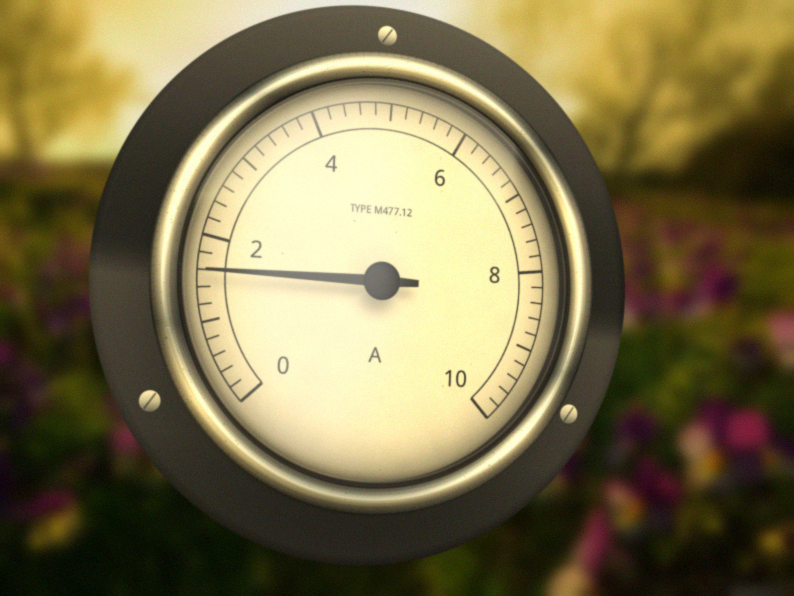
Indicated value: value=1.6 unit=A
